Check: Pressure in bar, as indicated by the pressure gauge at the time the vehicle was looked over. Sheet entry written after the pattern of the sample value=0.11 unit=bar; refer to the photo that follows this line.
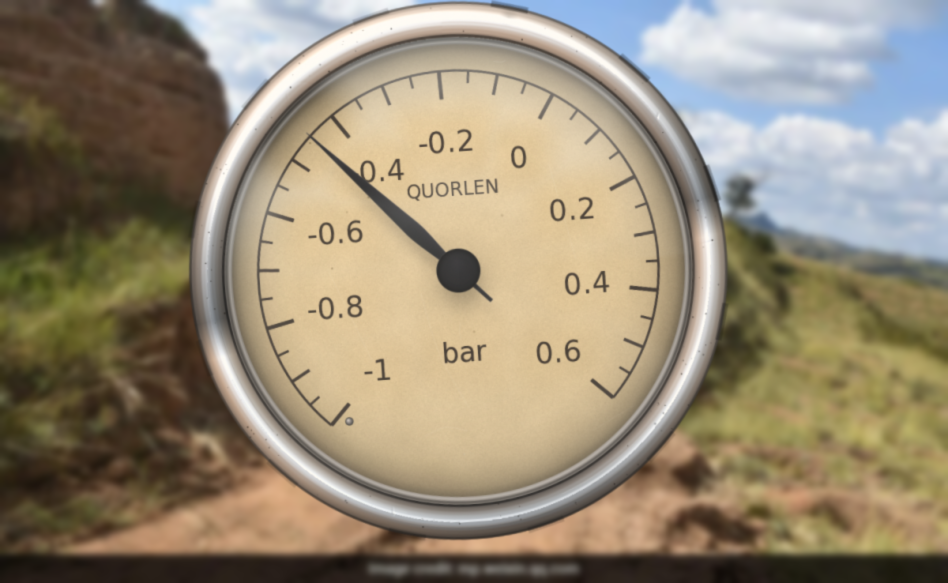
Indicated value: value=-0.45 unit=bar
